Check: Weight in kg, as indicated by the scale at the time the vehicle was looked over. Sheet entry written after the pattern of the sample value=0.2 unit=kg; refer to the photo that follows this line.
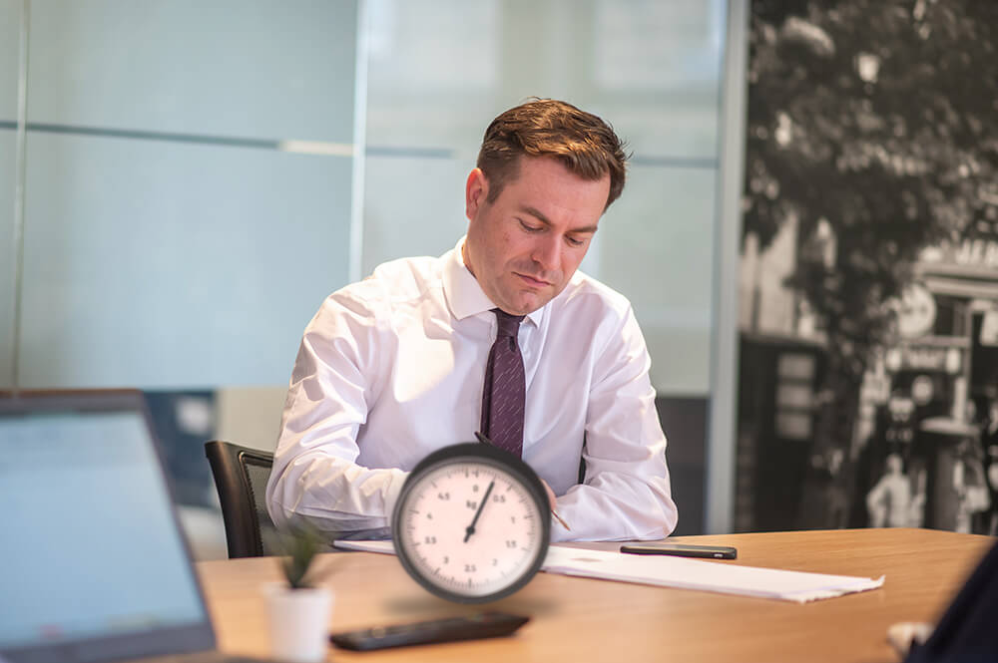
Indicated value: value=0.25 unit=kg
